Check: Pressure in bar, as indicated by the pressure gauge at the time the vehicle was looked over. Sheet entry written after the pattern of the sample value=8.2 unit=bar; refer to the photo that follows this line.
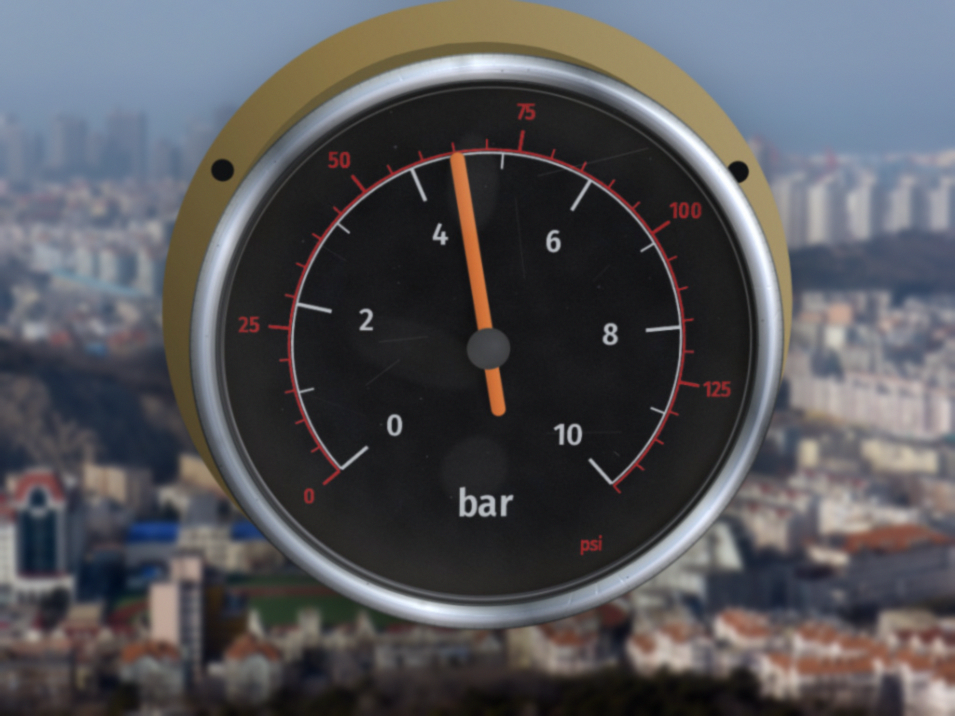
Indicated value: value=4.5 unit=bar
